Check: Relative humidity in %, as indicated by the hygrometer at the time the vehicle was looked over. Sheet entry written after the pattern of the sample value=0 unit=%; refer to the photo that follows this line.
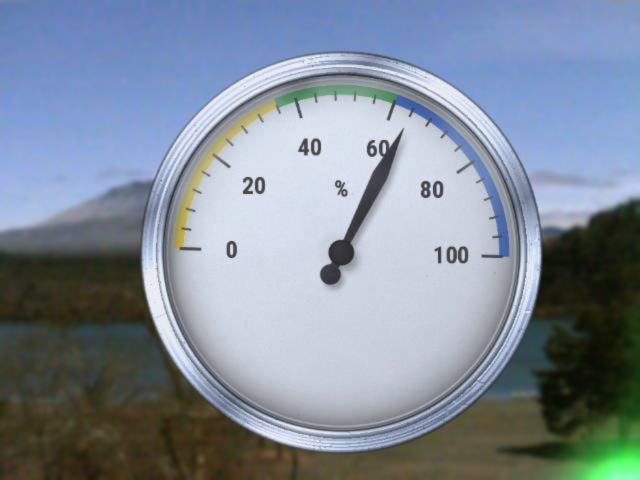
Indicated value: value=64 unit=%
